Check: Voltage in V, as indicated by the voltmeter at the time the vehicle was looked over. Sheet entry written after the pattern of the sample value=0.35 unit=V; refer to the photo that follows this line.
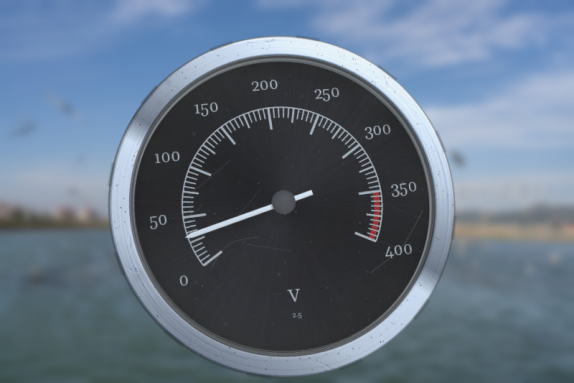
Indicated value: value=30 unit=V
